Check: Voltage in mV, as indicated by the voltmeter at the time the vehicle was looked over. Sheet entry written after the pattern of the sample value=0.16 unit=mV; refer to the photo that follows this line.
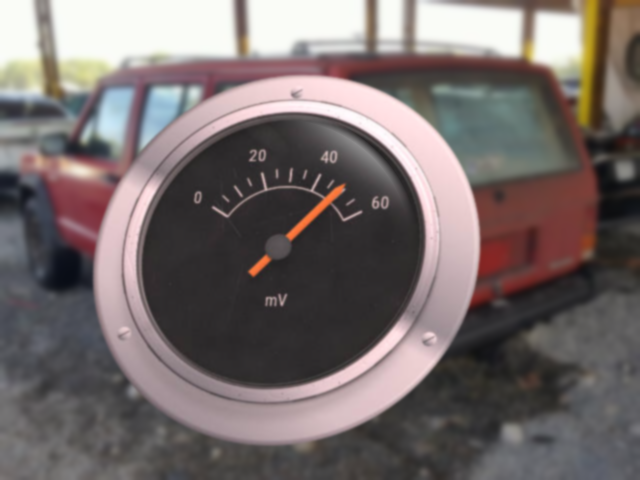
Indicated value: value=50 unit=mV
